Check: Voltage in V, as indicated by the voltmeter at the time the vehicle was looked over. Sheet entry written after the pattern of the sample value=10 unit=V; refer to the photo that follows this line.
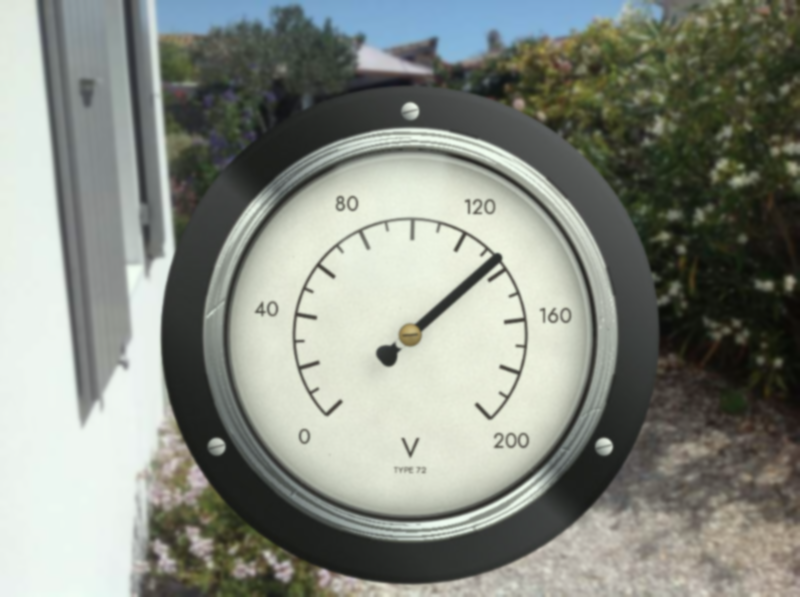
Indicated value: value=135 unit=V
